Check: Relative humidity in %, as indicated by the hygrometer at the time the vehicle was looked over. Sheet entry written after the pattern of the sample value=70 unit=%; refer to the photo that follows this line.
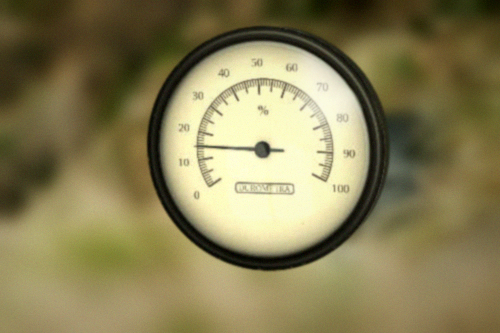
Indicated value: value=15 unit=%
